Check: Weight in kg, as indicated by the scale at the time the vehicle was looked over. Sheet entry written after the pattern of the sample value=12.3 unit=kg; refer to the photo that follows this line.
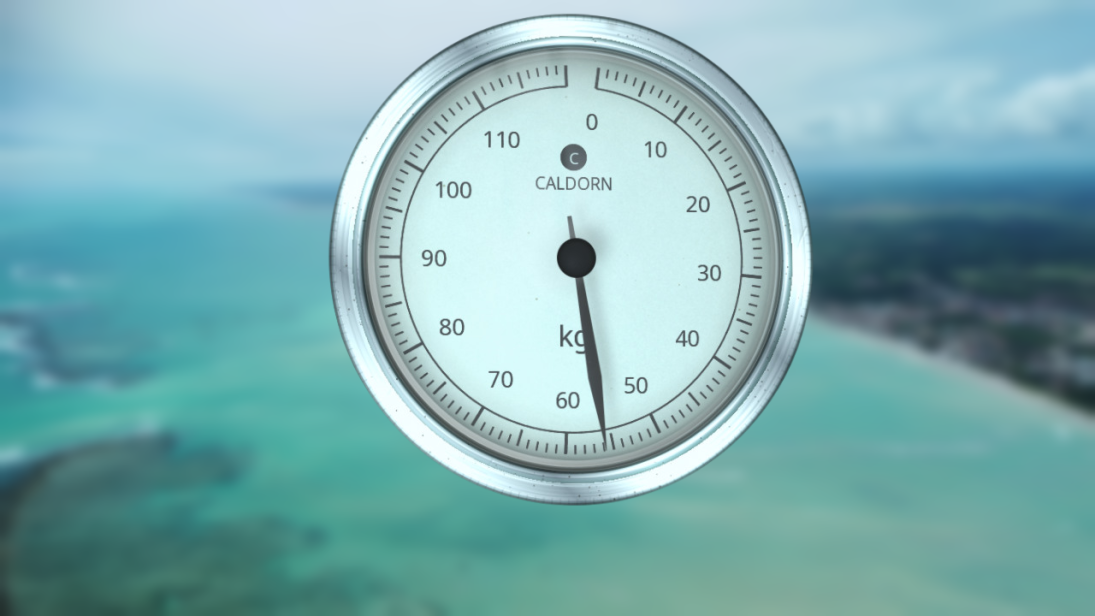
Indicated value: value=56 unit=kg
